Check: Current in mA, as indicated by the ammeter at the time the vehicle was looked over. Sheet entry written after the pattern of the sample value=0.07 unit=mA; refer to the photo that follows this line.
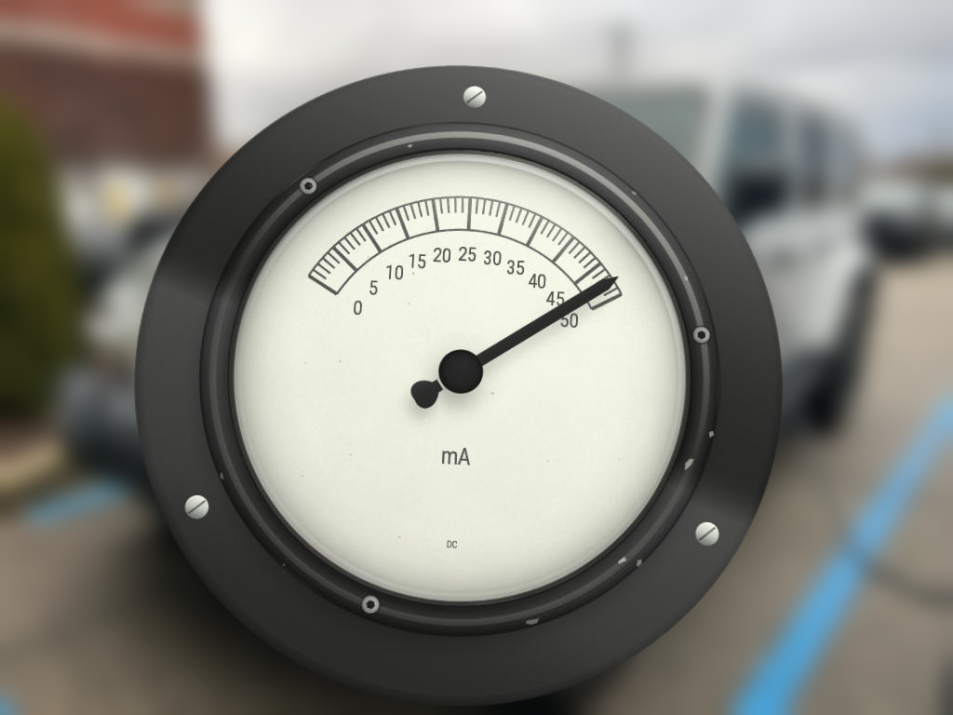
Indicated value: value=48 unit=mA
